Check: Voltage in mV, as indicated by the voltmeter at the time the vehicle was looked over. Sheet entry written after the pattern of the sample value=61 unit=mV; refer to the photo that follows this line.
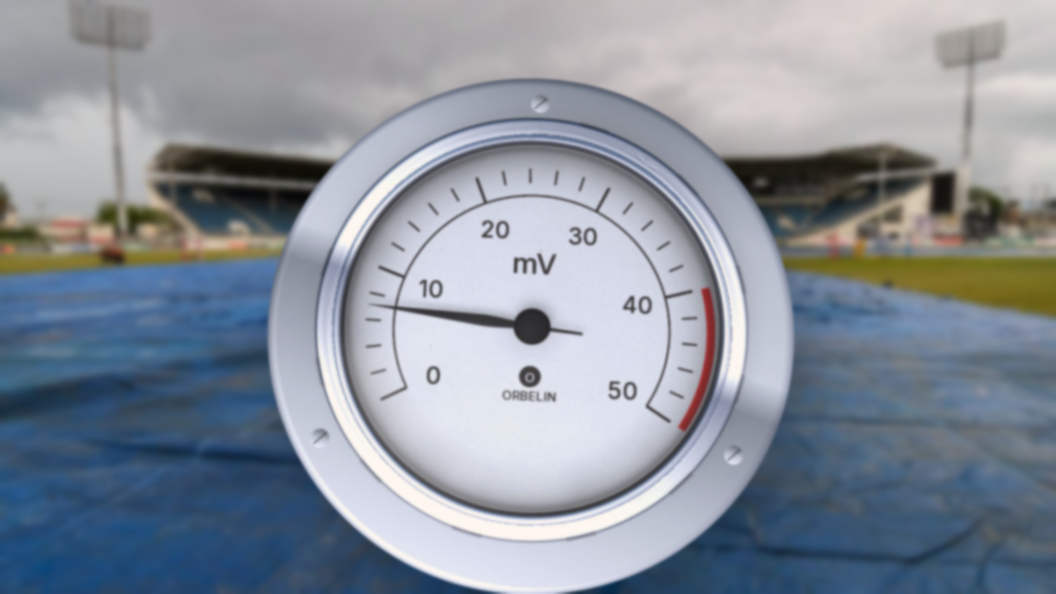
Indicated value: value=7 unit=mV
